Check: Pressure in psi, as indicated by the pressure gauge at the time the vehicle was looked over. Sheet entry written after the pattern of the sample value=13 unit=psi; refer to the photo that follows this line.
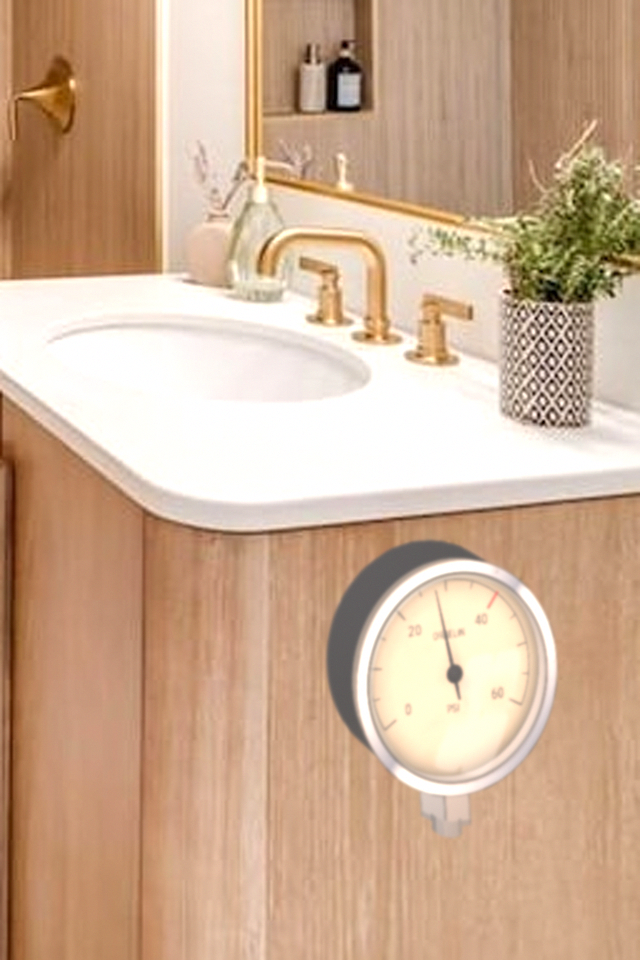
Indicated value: value=27.5 unit=psi
